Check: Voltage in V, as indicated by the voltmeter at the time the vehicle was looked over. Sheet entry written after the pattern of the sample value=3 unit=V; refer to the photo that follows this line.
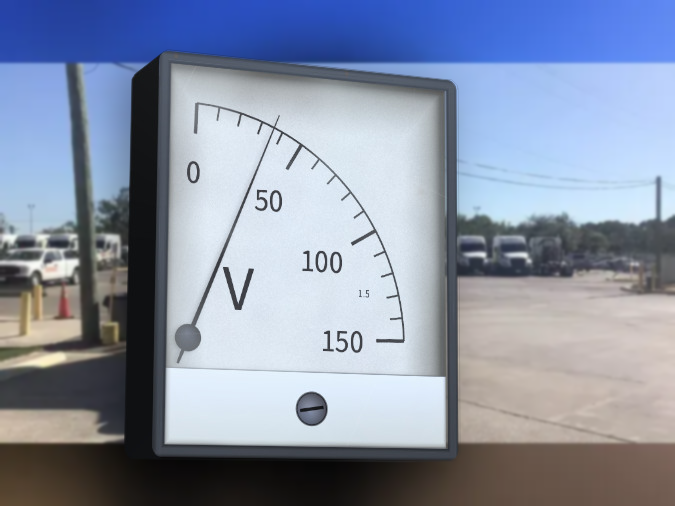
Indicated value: value=35 unit=V
